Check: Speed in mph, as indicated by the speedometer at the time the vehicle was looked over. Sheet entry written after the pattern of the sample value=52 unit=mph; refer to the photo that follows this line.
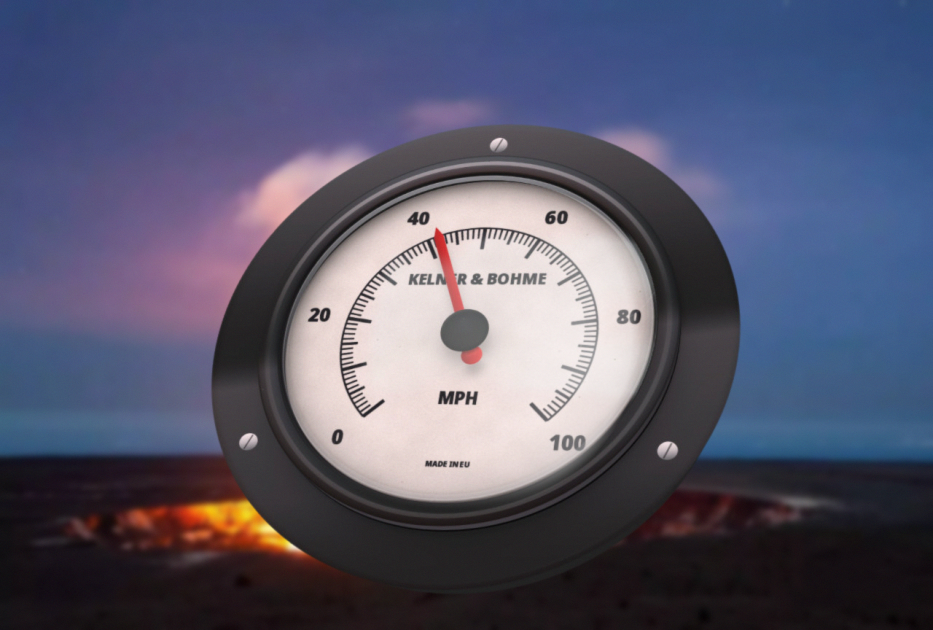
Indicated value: value=42 unit=mph
